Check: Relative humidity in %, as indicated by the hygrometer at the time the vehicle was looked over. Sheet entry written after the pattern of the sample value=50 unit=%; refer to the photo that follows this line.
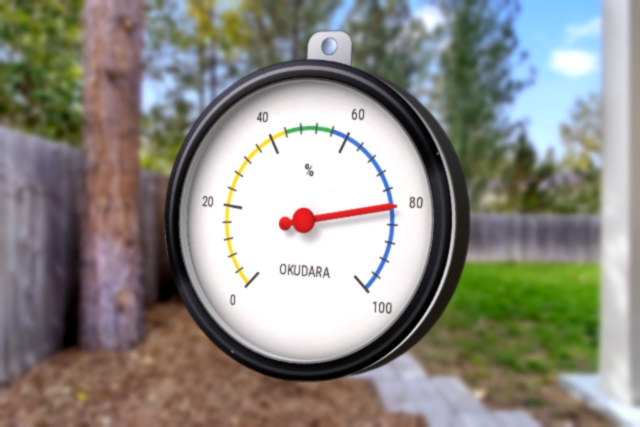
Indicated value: value=80 unit=%
